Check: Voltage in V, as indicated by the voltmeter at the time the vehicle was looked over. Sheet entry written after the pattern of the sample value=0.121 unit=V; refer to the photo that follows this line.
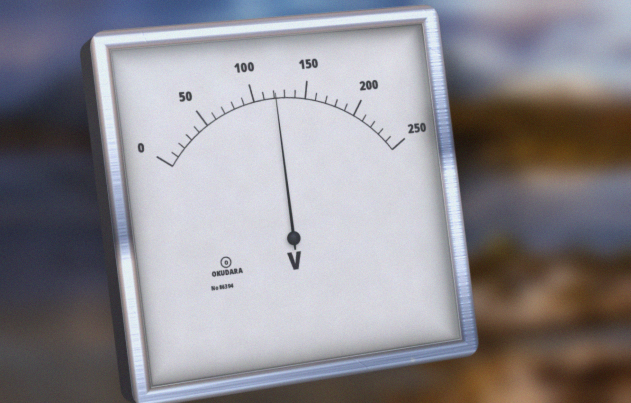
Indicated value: value=120 unit=V
